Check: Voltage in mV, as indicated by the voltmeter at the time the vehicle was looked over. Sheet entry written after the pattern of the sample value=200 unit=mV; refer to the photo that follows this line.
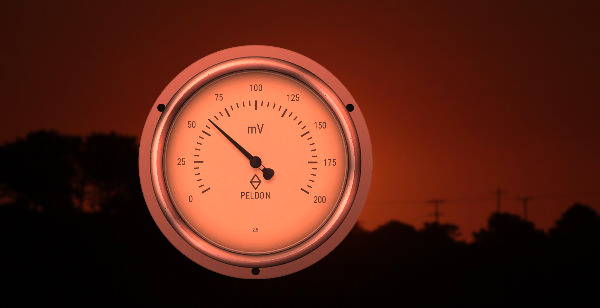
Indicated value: value=60 unit=mV
